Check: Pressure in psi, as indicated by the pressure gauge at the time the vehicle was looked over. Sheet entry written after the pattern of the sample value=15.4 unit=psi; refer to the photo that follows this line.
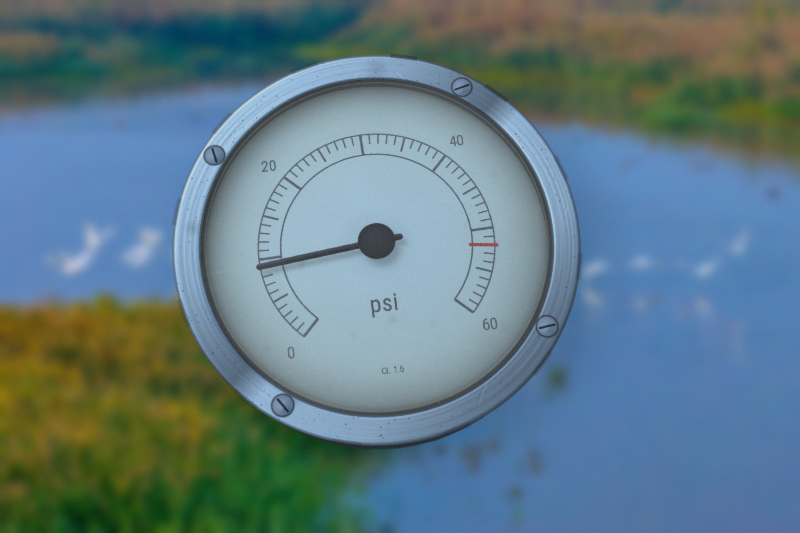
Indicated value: value=9 unit=psi
